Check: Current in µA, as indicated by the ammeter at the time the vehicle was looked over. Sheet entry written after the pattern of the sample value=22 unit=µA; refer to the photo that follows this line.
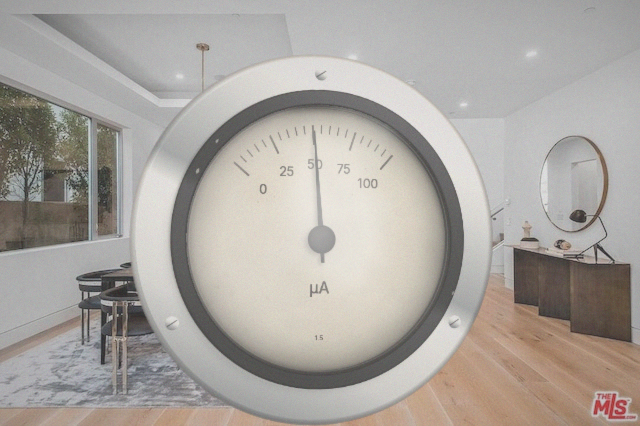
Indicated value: value=50 unit=µA
